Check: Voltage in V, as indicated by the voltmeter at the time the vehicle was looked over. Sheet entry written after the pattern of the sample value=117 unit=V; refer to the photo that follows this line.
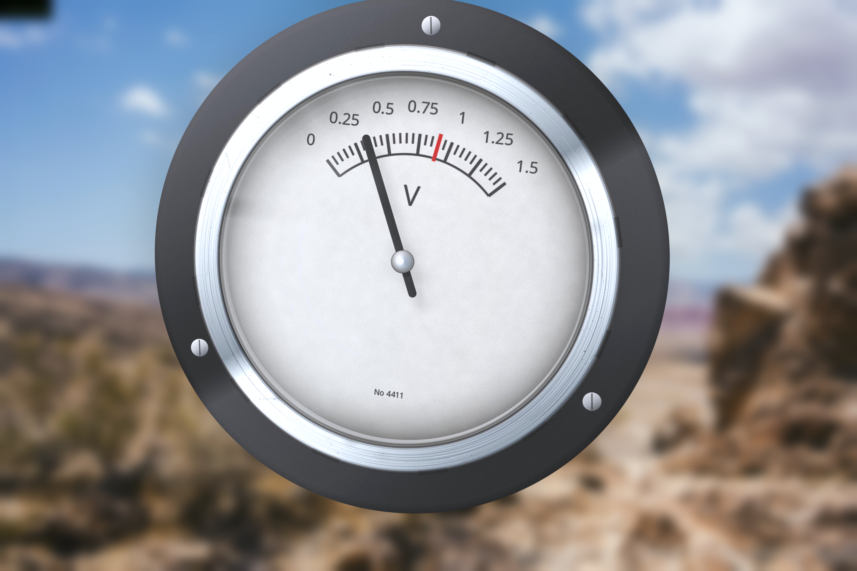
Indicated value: value=0.35 unit=V
